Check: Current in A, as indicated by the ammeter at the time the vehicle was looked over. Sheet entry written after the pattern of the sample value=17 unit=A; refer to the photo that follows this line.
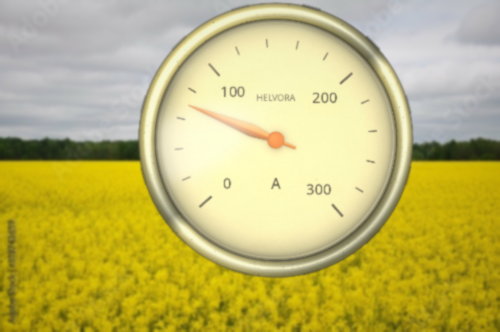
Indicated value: value=70 unit=A
